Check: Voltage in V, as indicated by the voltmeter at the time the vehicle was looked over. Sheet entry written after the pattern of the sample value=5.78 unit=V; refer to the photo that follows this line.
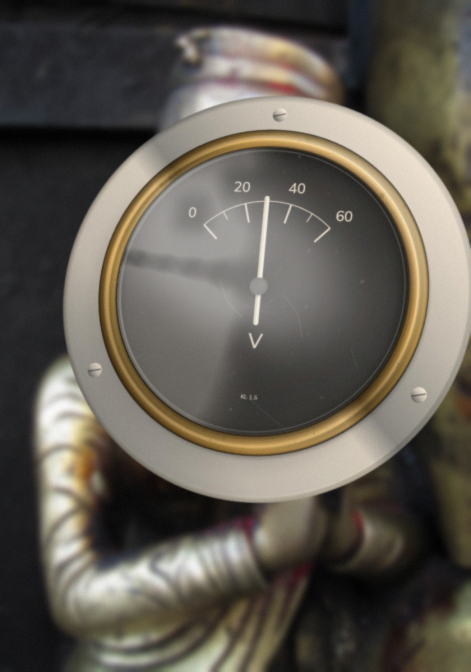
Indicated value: value=30 unit=V
